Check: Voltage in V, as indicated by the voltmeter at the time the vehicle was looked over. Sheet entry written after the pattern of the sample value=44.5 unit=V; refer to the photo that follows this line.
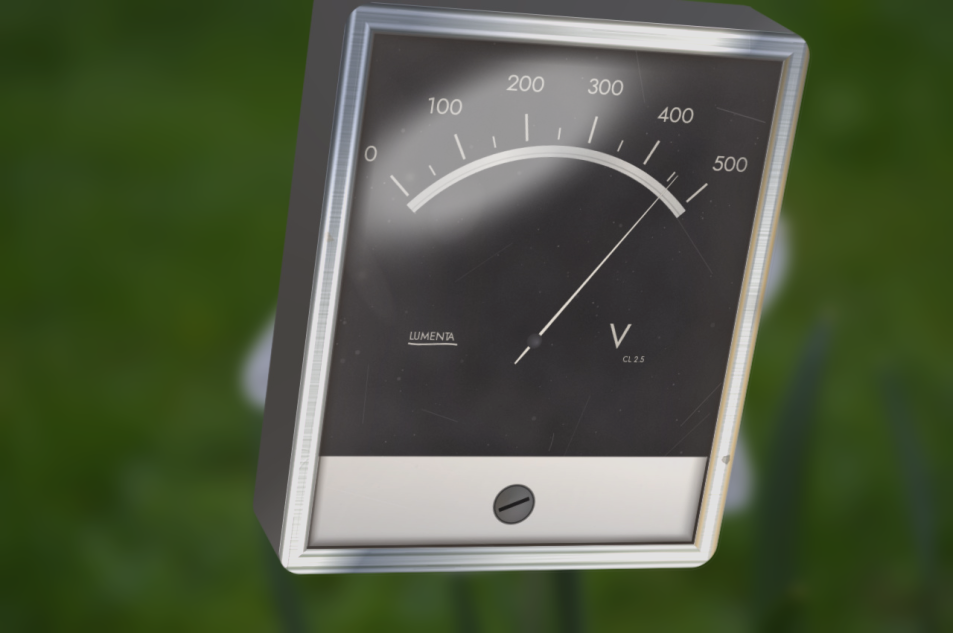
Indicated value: value=450 unit=V
